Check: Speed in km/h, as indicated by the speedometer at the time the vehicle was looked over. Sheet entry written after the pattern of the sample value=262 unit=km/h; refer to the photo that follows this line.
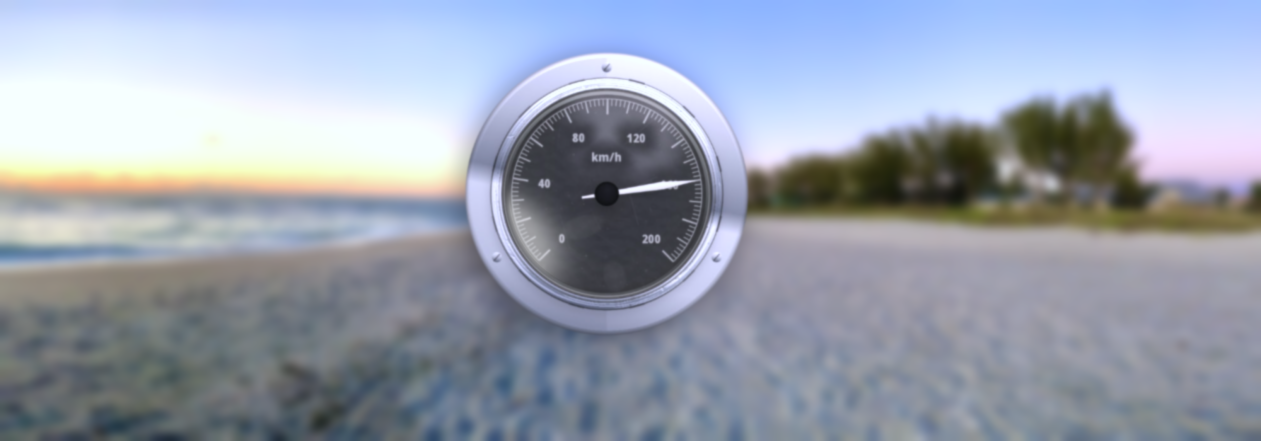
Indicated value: value=160 unit=km/h
